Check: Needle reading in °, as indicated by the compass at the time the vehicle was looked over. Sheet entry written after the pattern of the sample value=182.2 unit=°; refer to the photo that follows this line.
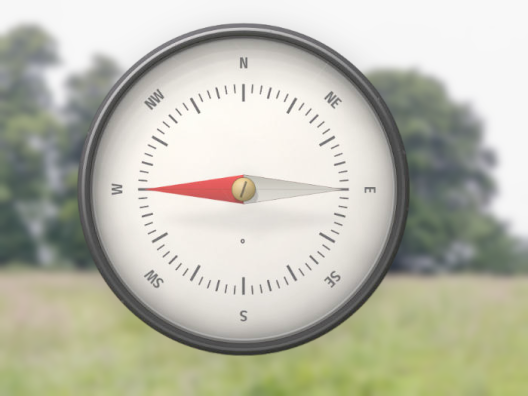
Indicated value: value=270 unit=°
